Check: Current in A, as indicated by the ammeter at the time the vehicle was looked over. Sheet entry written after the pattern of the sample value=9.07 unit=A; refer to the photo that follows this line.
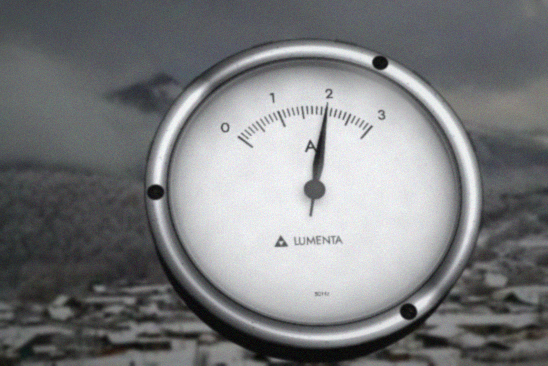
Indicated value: value=2 unit=A
